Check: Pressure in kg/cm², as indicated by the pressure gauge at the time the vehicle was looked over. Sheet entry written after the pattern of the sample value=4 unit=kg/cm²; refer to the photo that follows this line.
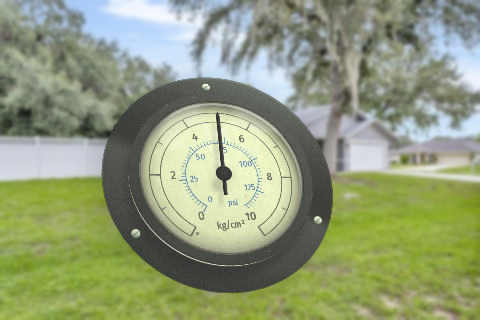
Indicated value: value=5 unit=kg/cm²
